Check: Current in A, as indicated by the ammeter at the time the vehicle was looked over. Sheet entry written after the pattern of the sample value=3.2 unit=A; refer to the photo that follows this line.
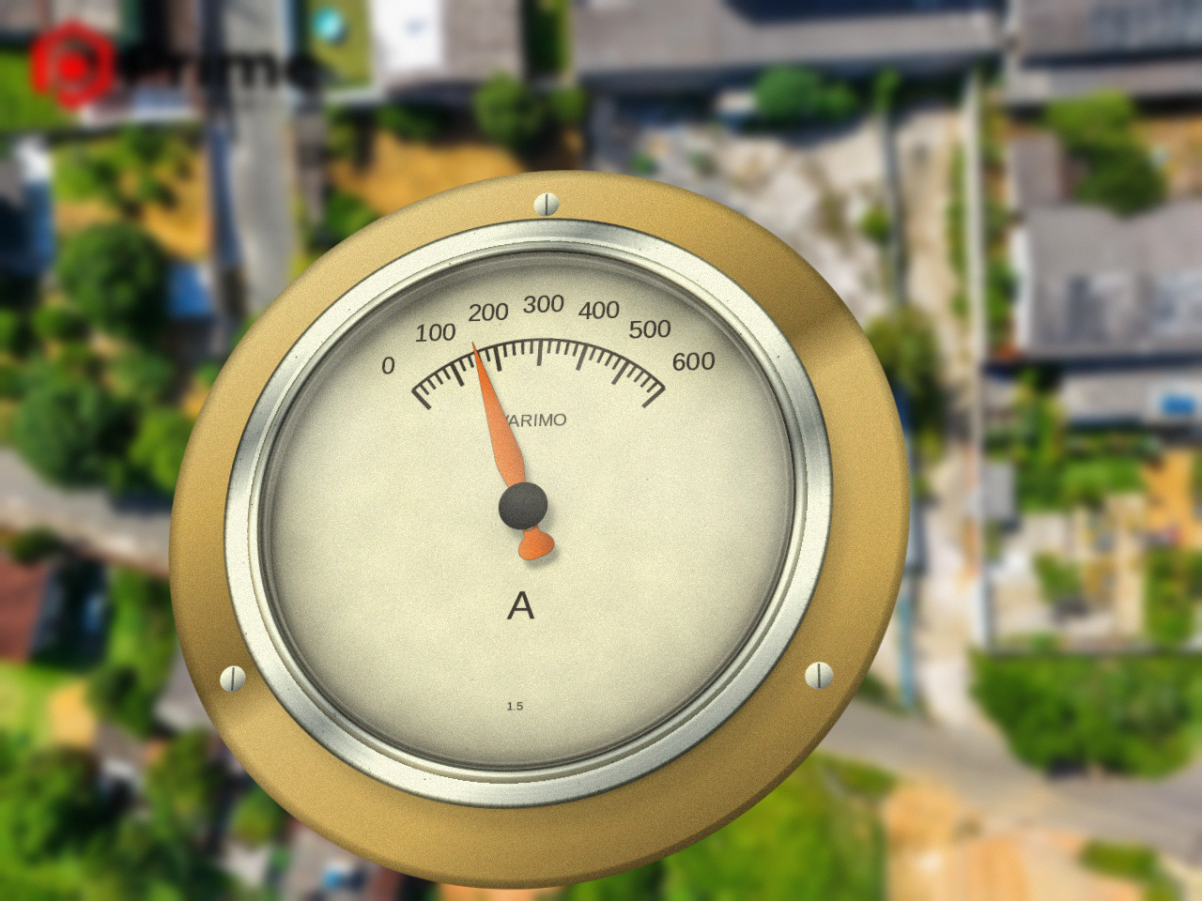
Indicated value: value=160 unit=A
